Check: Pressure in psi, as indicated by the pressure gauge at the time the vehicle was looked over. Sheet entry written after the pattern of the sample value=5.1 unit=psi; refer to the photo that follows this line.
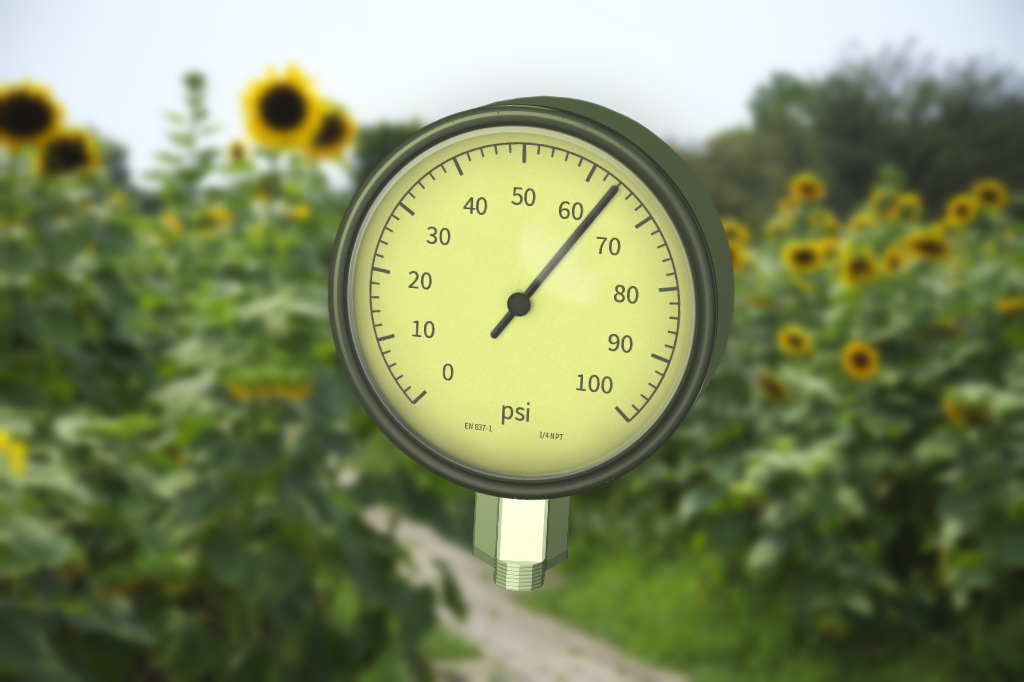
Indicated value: value=64 unit=psi
